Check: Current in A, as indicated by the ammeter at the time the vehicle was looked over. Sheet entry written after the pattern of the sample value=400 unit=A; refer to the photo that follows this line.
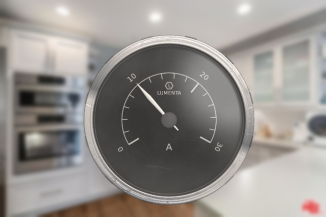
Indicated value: value=10 unit=A
